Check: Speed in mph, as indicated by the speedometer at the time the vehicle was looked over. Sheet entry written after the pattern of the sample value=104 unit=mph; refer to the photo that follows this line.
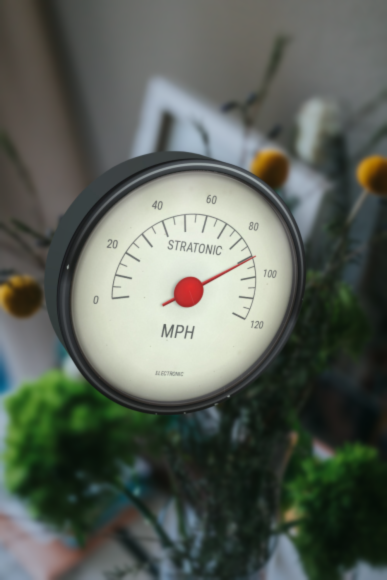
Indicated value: value=90 unit=mph
